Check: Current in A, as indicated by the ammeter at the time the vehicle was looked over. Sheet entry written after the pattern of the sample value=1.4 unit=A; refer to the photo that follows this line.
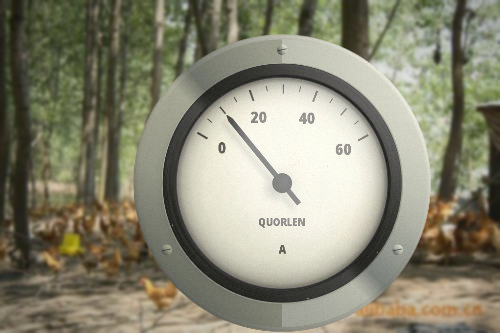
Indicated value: value=10 unit=A
